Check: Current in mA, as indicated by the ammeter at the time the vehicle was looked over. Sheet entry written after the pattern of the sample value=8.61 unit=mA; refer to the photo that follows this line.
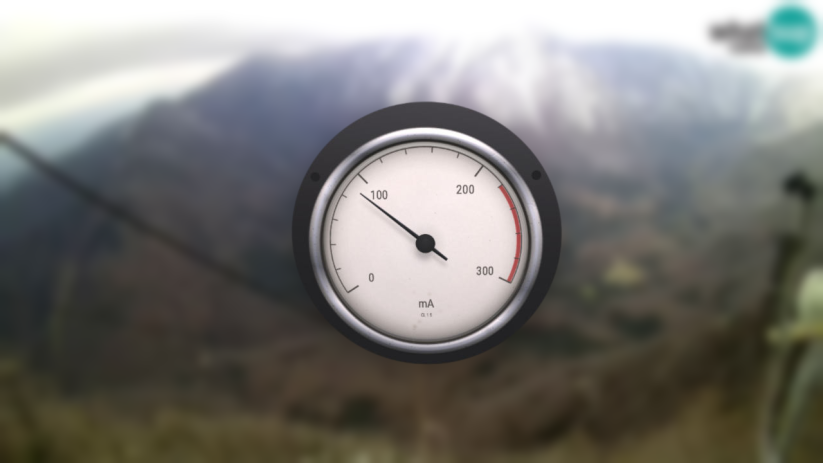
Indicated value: value=90 unit=mA
